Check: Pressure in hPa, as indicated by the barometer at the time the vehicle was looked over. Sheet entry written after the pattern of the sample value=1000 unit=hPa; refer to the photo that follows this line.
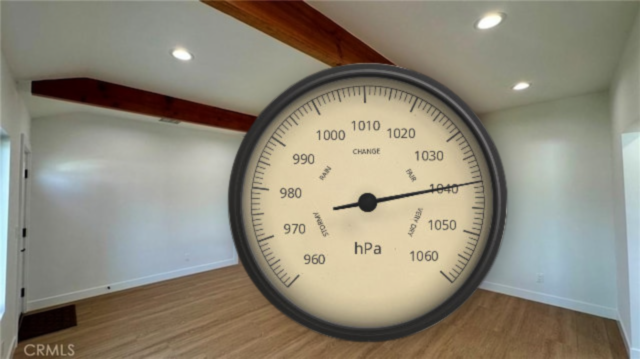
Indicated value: value=1040 unit=hPa
